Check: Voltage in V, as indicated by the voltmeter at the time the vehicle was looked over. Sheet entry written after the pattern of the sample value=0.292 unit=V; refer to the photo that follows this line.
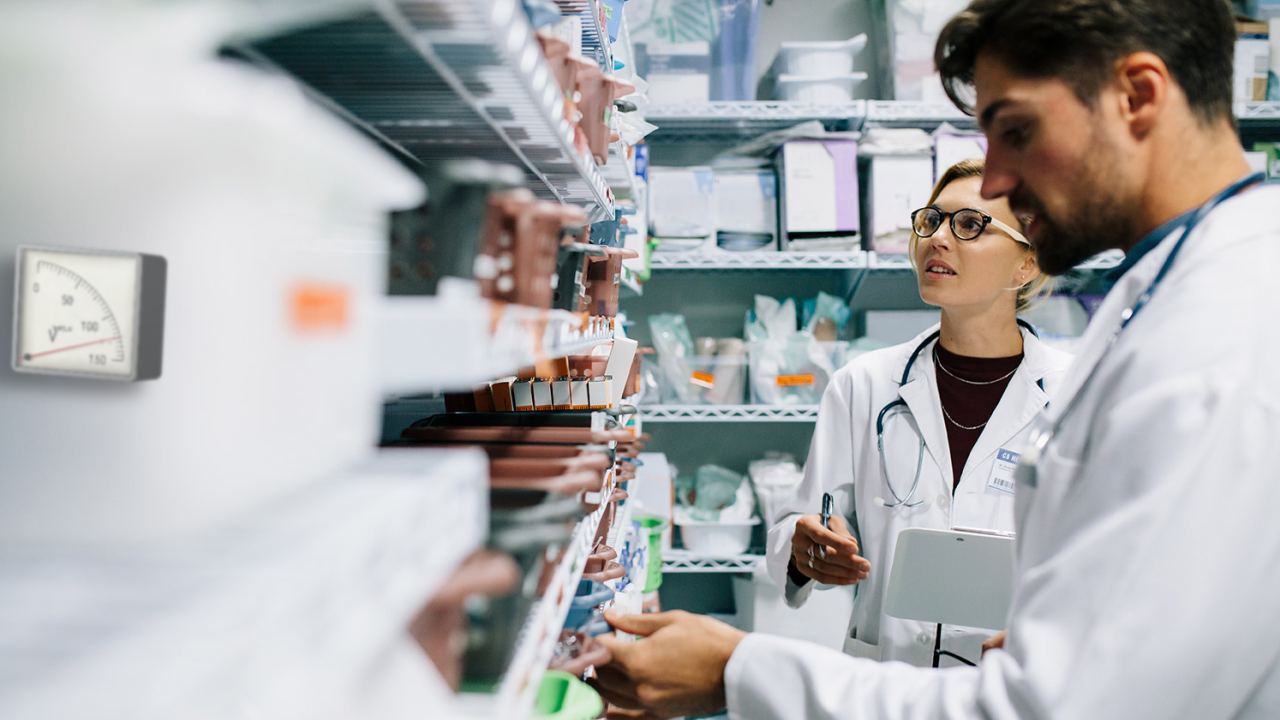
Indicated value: value=125 unit=V
